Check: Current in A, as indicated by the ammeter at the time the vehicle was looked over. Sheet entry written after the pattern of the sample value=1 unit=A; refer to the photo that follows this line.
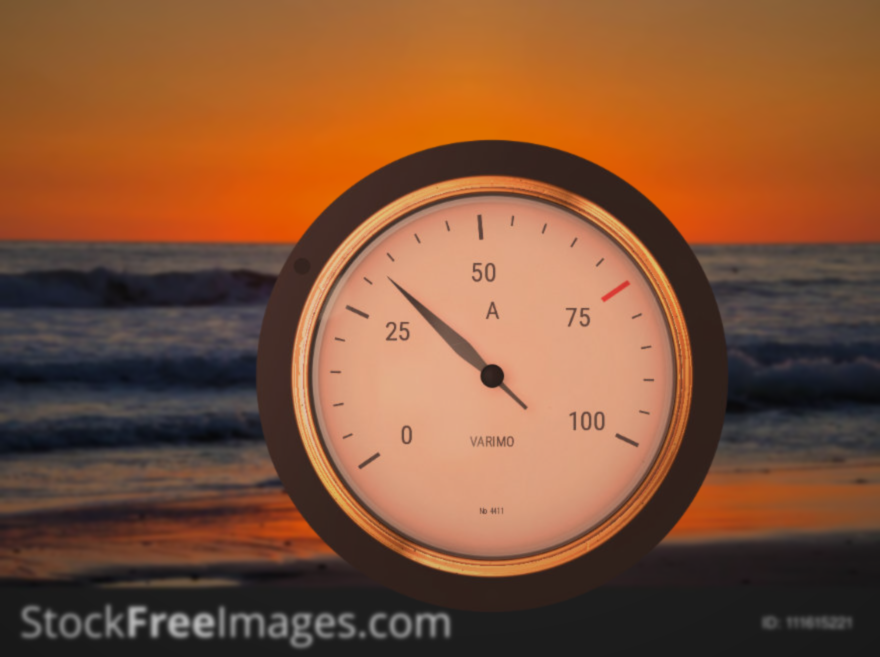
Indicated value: value=32.5 unit=A
